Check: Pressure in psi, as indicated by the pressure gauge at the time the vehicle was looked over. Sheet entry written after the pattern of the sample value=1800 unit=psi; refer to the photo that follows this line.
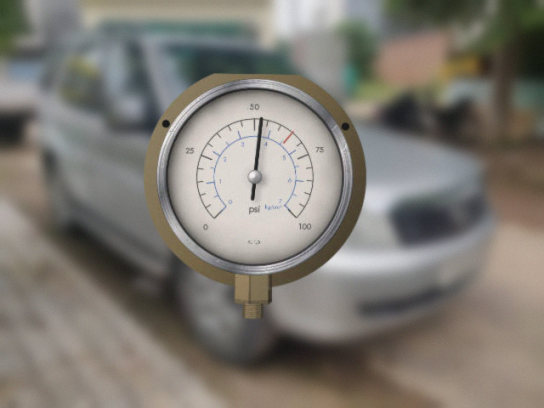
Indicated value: value=52.5 unit=psi
